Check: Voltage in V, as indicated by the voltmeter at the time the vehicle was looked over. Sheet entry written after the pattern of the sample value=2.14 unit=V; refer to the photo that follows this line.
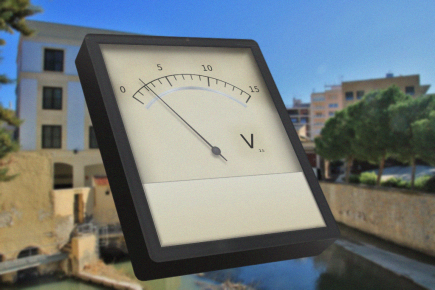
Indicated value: value=2 unit=V
